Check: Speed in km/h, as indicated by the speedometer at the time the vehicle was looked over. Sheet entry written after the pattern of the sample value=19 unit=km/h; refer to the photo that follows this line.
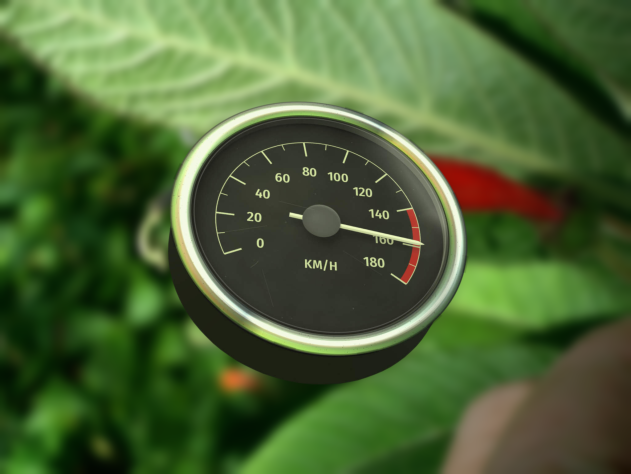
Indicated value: value=160 unit=km/h
